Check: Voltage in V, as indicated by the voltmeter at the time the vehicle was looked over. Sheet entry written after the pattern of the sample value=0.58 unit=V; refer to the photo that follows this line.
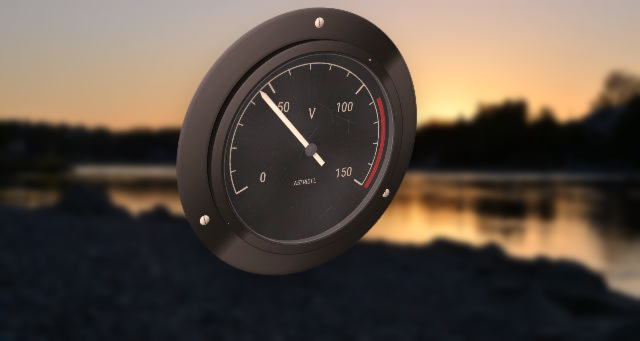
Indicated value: value=45 unit=V
